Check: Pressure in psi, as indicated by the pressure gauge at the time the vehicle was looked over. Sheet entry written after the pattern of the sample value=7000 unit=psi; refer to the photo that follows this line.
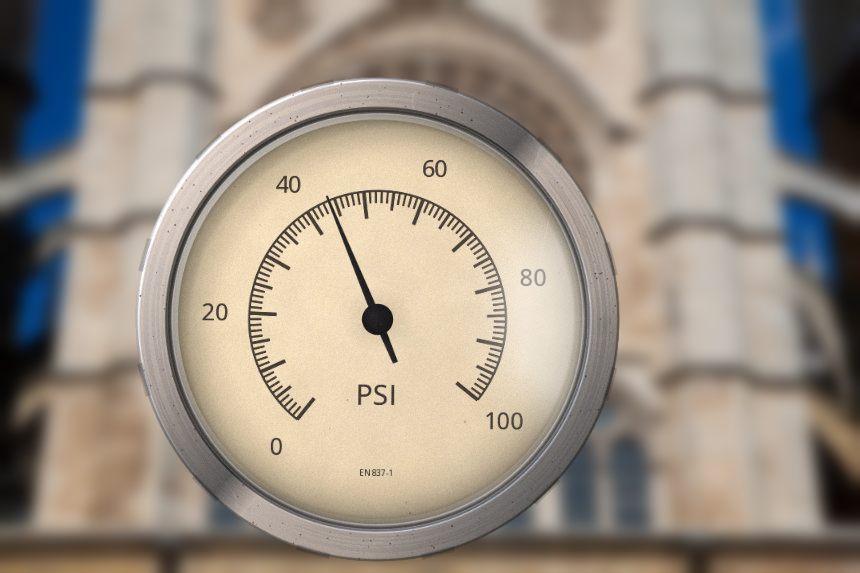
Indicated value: value=44 unit=psi
